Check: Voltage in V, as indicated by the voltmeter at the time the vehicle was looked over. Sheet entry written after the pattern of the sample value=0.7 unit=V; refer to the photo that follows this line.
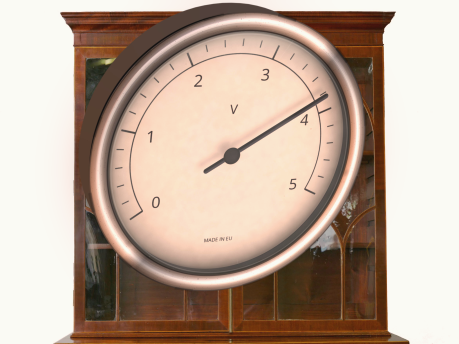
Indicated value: value=3.8 unit=V
